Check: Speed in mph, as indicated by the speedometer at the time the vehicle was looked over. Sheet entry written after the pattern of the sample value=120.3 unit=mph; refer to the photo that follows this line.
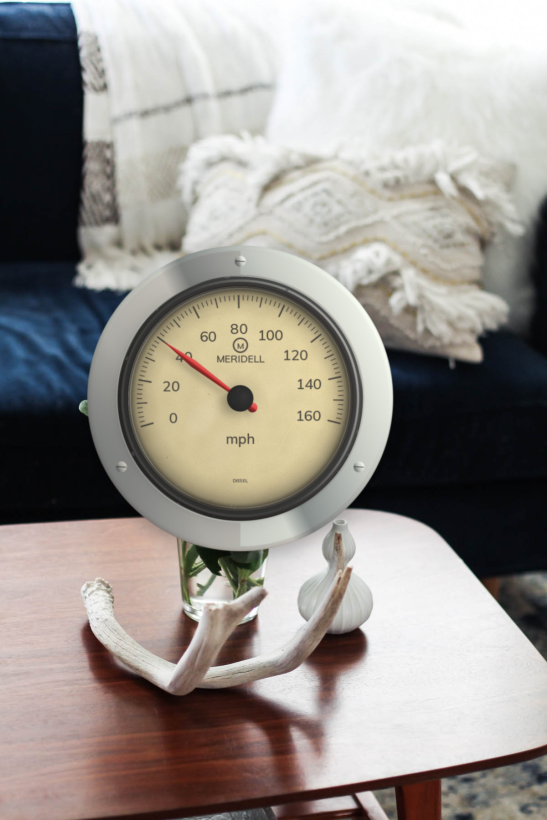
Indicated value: value=40 unit=mph
